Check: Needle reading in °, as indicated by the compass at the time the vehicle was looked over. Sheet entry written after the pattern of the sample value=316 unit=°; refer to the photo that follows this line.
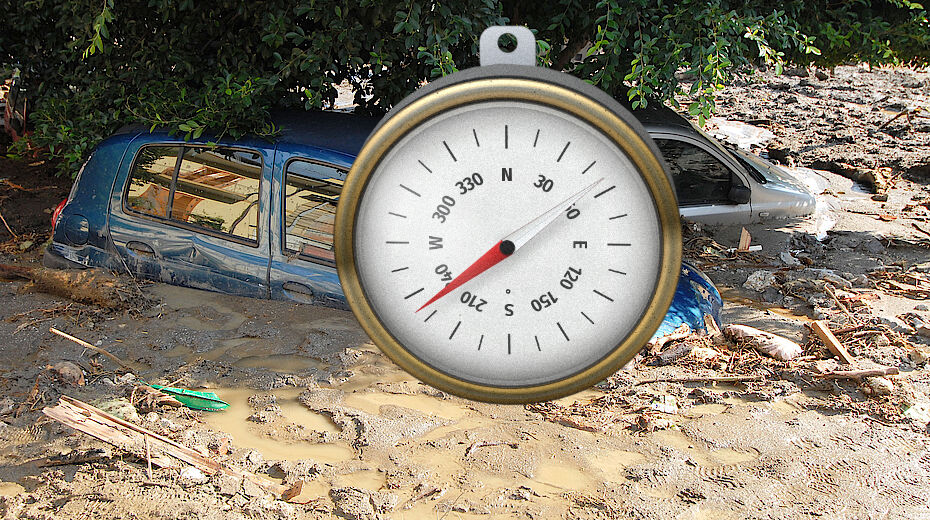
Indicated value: value=232.5 unit=°
